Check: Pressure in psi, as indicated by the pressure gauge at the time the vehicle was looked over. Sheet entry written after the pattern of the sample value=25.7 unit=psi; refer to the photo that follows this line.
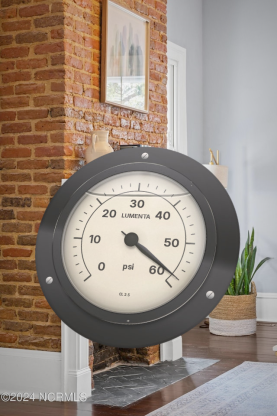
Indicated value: value=58 unit=psi
